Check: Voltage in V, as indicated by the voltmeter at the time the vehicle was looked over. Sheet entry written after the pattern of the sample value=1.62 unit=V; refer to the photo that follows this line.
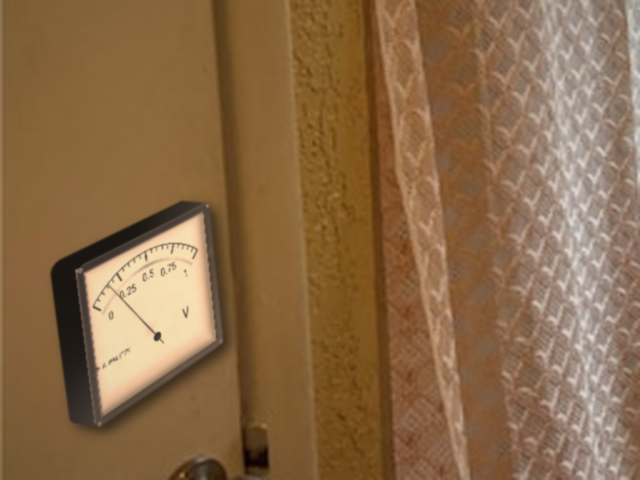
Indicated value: value=0.15 unit=V
